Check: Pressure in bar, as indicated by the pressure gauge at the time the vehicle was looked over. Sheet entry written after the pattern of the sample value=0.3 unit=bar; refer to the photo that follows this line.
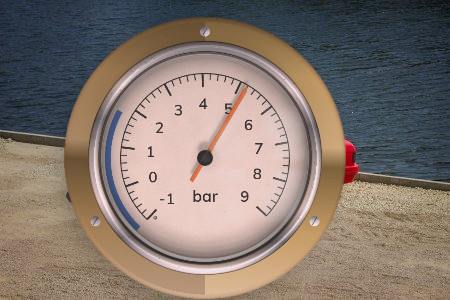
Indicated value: value=5.2 unit=bar
